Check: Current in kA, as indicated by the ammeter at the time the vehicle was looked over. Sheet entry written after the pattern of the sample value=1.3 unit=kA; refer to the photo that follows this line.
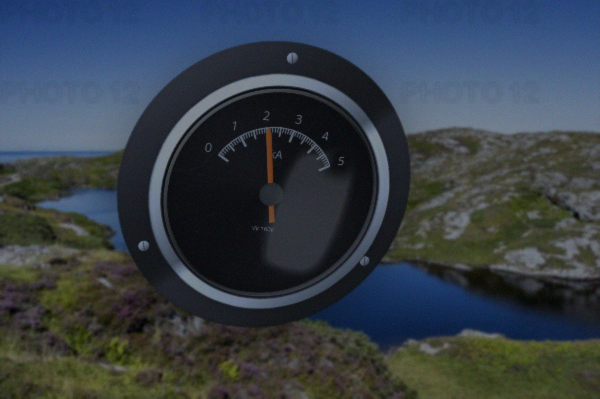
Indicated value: value=2 unit=kA
